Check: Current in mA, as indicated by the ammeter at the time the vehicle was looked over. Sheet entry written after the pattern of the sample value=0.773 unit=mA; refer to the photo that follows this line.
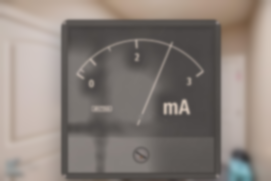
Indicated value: value=2.5 unit=mA
